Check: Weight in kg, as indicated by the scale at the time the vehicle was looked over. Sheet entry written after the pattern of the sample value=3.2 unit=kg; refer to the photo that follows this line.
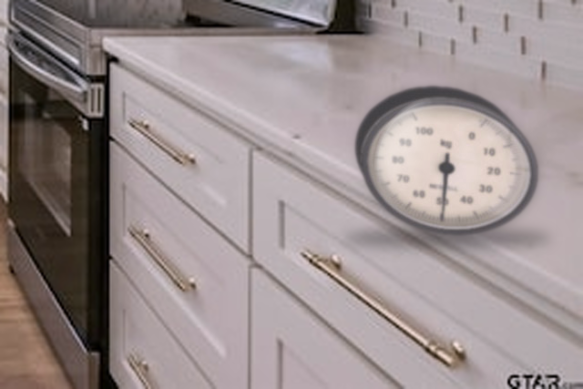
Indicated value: value=50 unit=kg
